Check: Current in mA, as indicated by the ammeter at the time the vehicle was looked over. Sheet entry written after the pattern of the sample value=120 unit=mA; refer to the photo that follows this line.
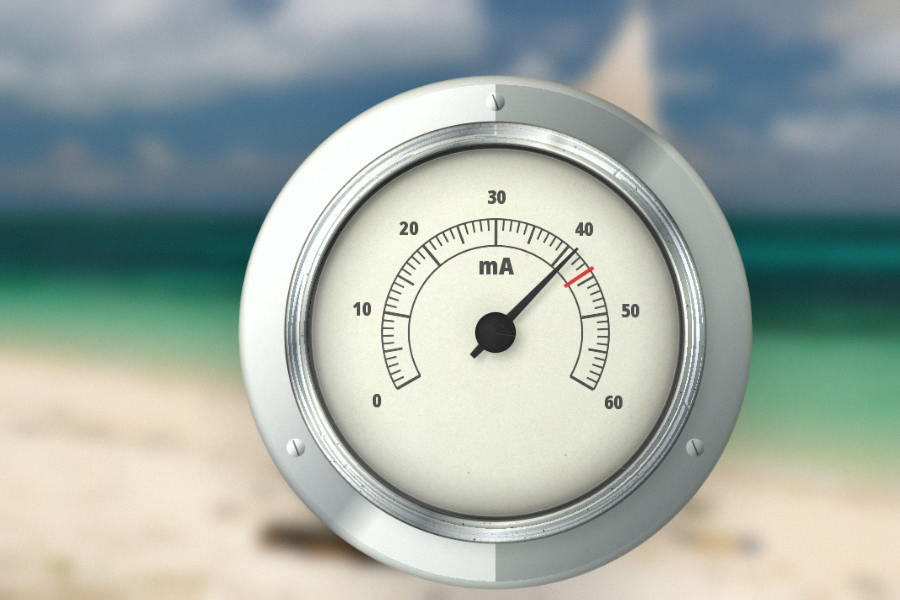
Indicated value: value=41 unit=mA
